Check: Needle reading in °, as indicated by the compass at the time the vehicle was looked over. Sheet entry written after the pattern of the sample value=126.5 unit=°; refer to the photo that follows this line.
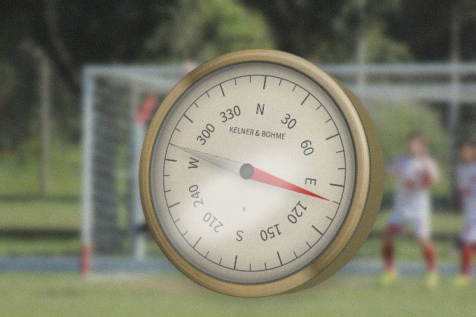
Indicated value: value=100 unit=°
